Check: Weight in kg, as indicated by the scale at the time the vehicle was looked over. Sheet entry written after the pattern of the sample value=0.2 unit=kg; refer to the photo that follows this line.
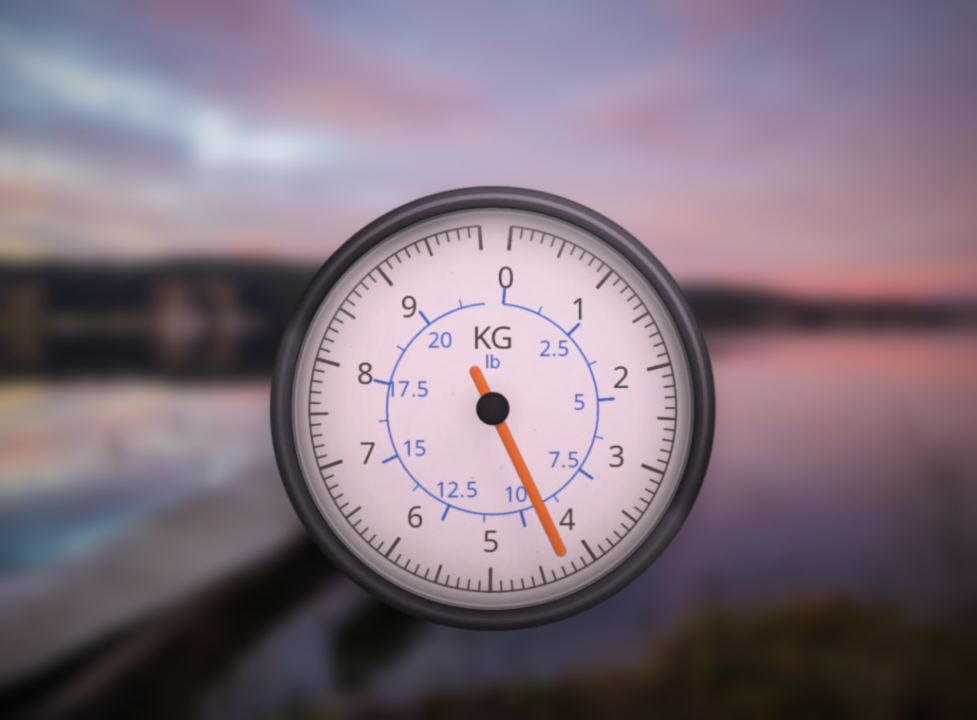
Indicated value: value=4.25 unit=kg
